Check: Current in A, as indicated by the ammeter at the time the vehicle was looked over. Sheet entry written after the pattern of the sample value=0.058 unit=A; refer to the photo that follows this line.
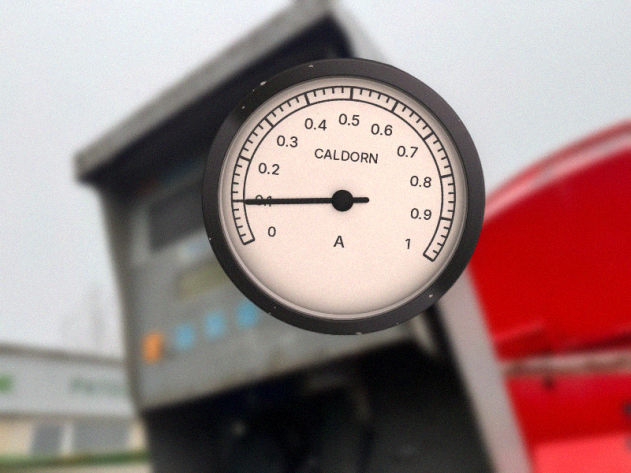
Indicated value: value=0.1 unit=A
